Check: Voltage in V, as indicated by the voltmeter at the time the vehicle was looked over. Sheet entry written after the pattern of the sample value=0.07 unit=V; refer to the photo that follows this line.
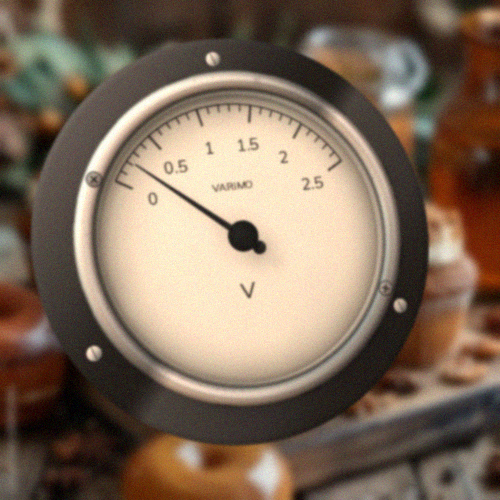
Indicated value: value=0.2 unit=V
